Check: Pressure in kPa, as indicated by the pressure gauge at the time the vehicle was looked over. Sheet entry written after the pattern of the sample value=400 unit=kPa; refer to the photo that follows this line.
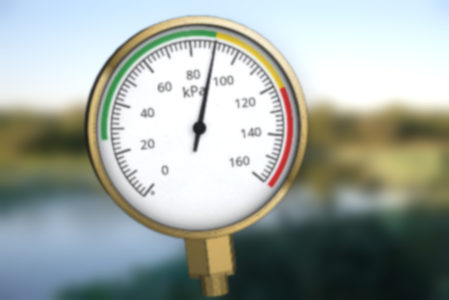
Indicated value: value=90 unit=kPa
